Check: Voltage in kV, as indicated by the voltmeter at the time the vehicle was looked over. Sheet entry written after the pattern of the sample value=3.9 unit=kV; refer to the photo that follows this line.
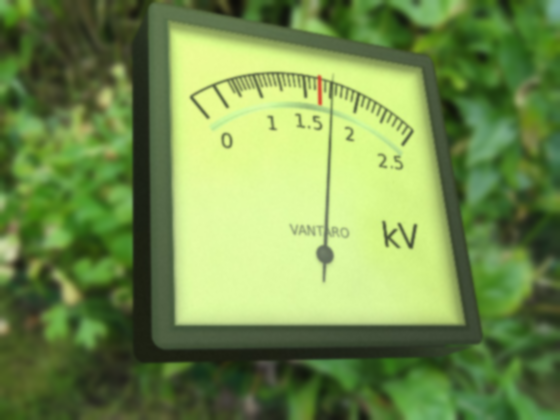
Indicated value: value=1.75 unit=kV
